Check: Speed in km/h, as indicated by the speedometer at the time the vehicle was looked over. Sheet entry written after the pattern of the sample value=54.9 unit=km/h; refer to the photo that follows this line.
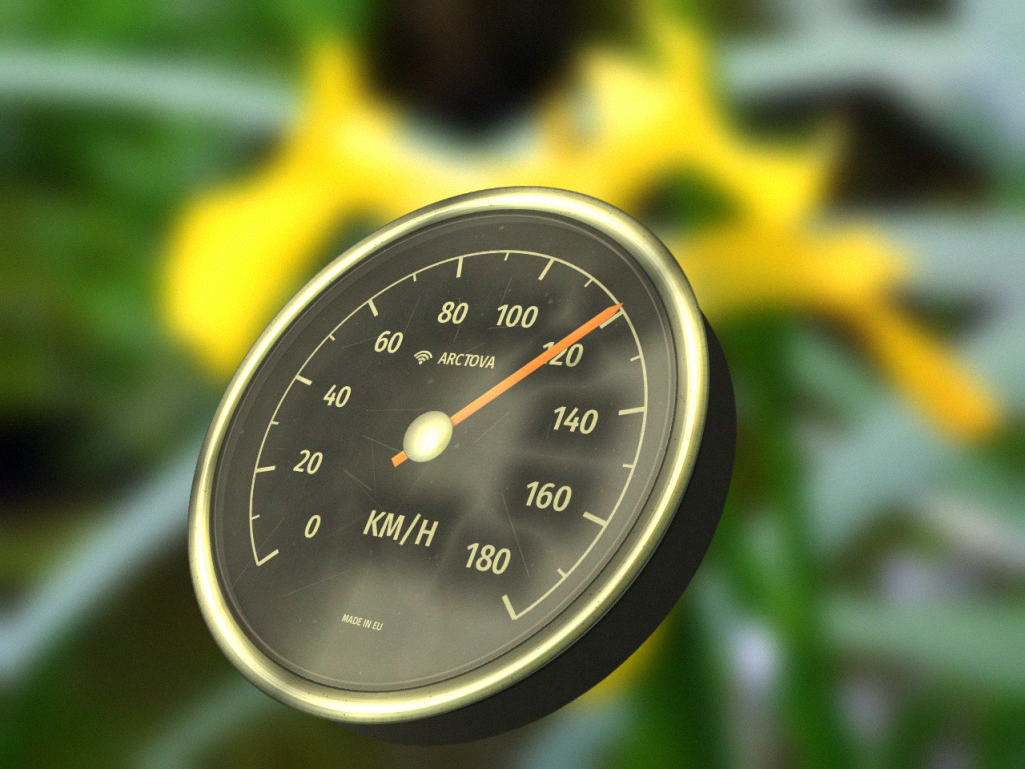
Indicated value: value=120 unit=km/h
